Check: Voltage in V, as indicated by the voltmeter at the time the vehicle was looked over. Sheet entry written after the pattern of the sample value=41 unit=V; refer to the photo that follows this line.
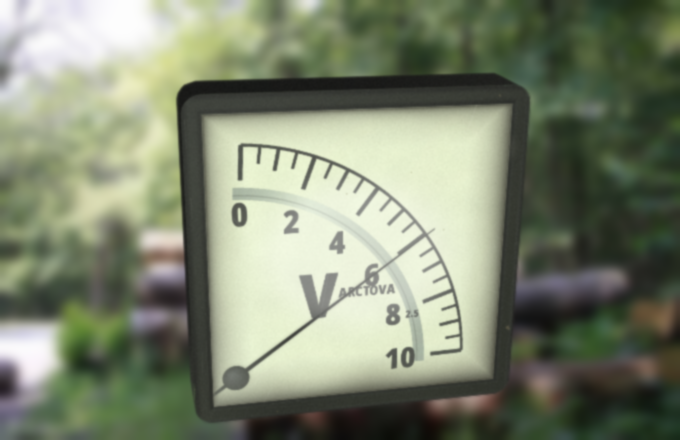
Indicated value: value=6 unit=V
